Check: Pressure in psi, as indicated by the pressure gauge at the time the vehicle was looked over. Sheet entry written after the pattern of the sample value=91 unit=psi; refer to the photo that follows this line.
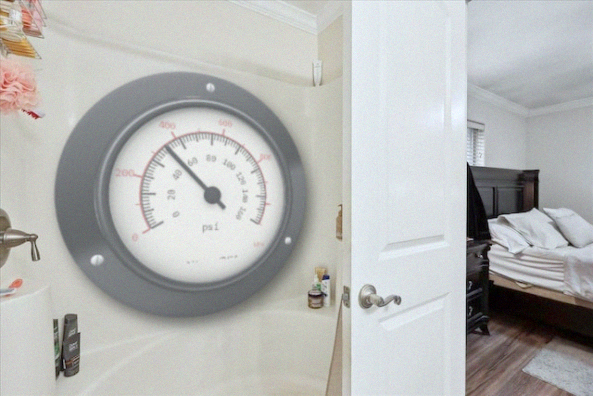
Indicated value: value=50 unit=psi
